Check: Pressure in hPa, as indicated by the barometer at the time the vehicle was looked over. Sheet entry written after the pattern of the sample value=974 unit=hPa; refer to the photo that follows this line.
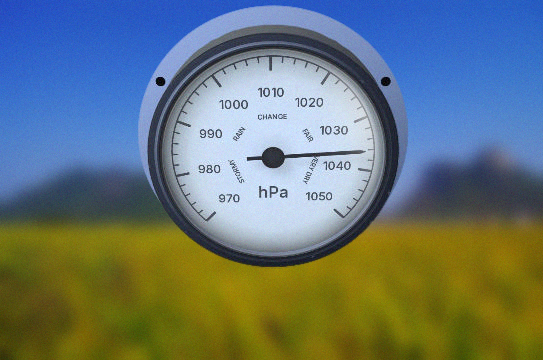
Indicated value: value=1036 unit=hPa
